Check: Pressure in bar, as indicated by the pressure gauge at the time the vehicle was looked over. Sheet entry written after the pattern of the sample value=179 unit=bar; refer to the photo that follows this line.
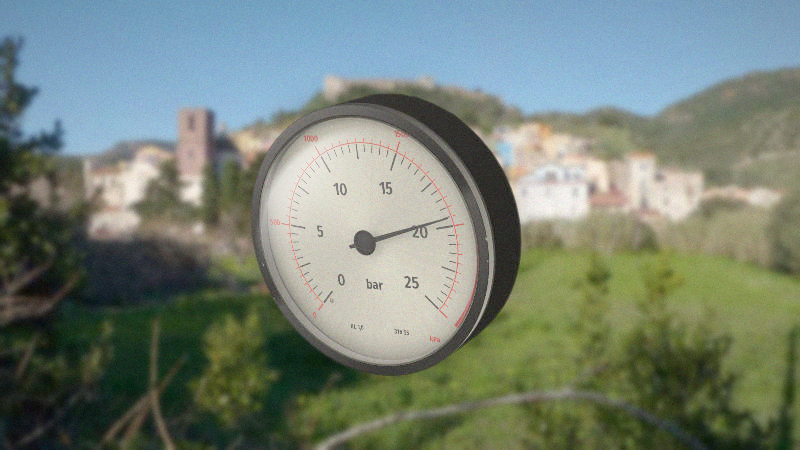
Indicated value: value=19.5 unit=bar
